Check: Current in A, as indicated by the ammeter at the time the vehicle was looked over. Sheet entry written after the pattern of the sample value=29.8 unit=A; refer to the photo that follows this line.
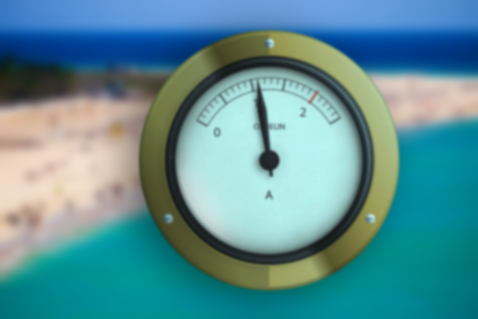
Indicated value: value=1.1 unit=A
